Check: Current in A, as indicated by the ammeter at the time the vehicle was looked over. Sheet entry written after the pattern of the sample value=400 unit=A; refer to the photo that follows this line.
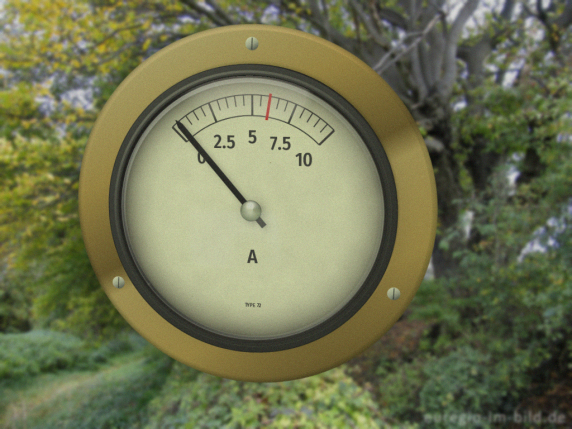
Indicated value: value=0.5 unit=A
